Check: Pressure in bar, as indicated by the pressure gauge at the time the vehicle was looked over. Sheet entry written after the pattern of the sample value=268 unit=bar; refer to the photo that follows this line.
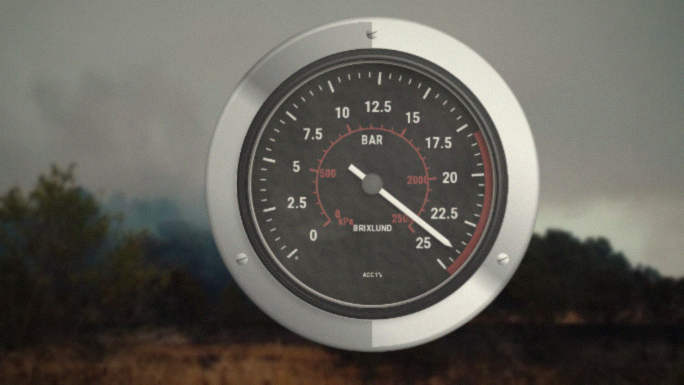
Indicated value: value=24 unit=bar
